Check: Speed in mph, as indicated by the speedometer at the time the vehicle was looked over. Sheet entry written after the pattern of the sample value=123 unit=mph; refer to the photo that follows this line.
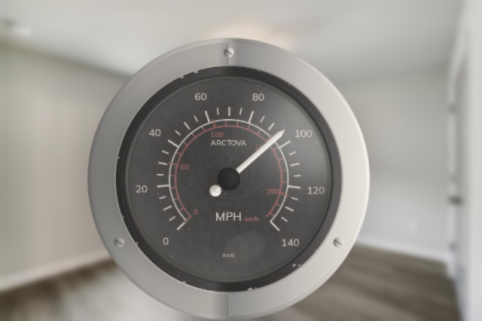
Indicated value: value=95 unit=mph
